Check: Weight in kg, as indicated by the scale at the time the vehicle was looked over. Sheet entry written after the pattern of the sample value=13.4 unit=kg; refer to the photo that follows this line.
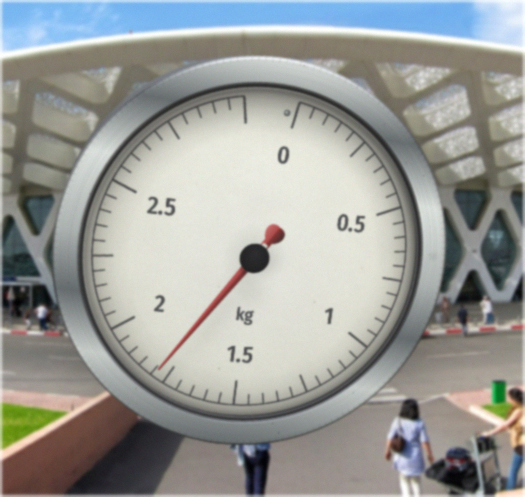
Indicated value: value=1.8 unit=kg
